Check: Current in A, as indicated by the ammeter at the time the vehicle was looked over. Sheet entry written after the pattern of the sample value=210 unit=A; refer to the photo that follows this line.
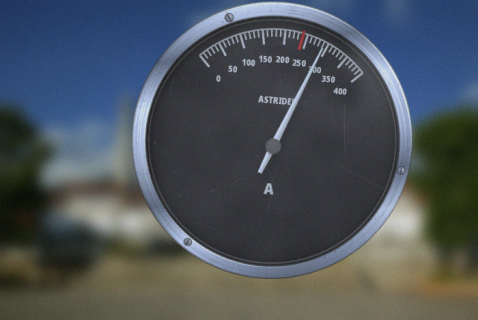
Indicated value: value=290 unit=A
